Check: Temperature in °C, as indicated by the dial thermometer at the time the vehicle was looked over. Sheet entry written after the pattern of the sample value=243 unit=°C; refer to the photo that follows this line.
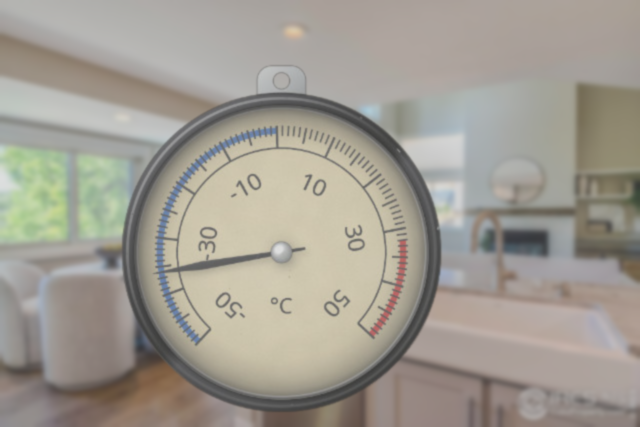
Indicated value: value=-36 unit=°C
